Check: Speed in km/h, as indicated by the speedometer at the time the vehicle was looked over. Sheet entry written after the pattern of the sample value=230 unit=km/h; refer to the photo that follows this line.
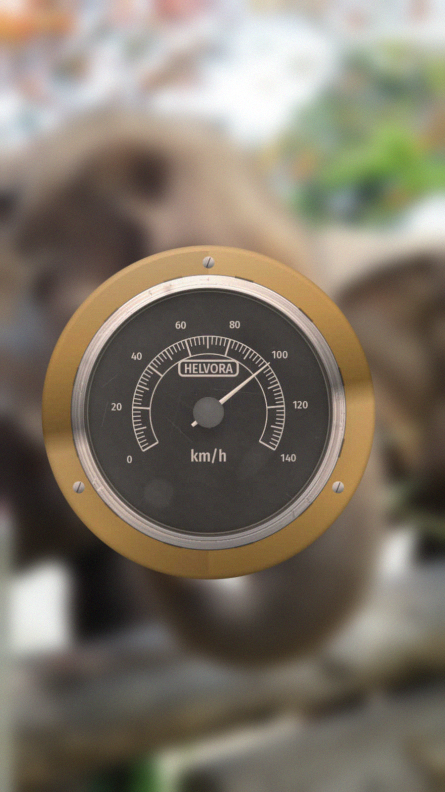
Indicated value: value=100 unit=km/h
